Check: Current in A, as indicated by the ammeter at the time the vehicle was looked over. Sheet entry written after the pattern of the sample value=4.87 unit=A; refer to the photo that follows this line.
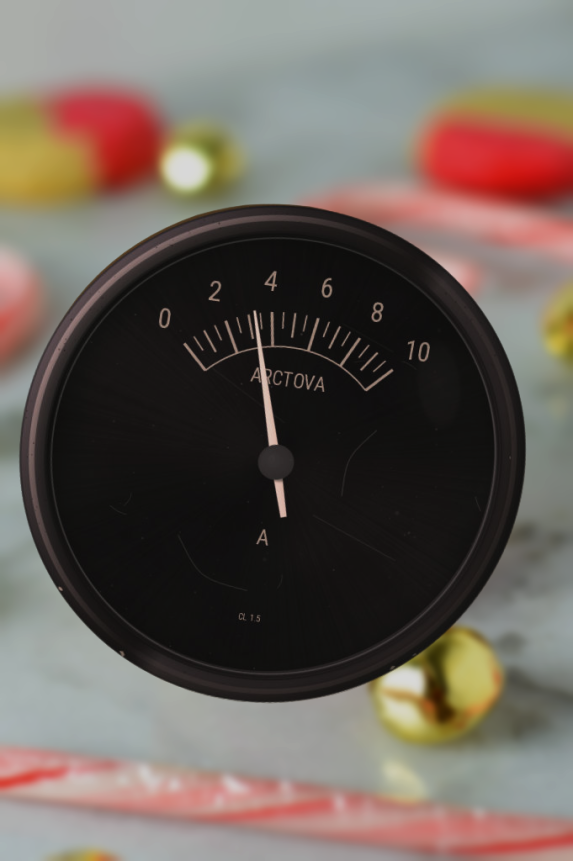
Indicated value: value=3.25 unit=A
